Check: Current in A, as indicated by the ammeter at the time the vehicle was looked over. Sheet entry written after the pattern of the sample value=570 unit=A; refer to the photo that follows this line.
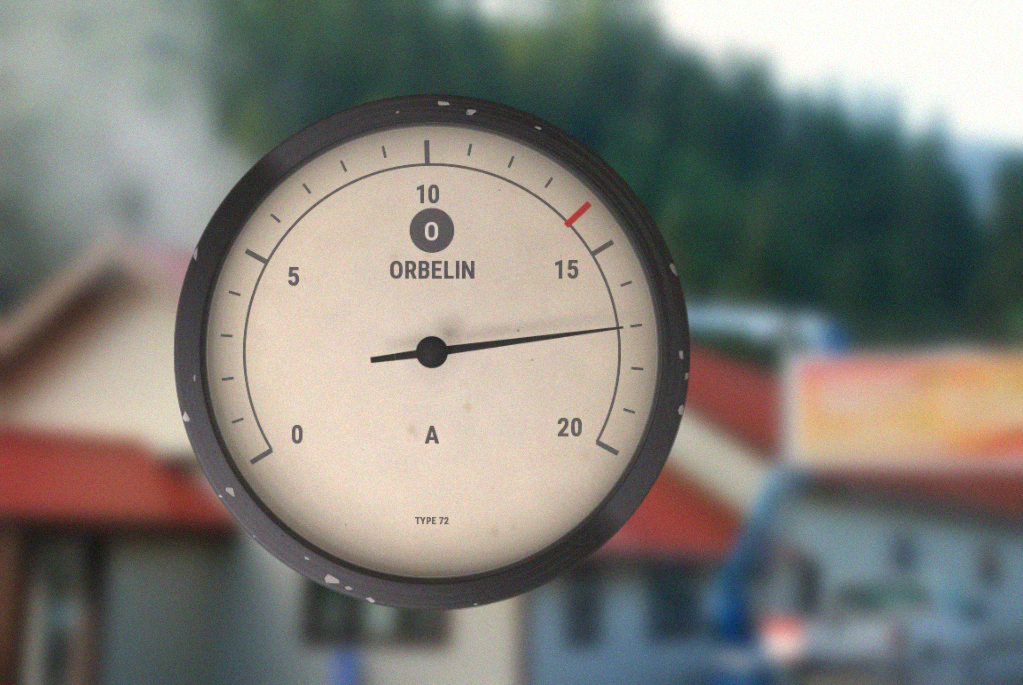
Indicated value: value=17 unit=A
